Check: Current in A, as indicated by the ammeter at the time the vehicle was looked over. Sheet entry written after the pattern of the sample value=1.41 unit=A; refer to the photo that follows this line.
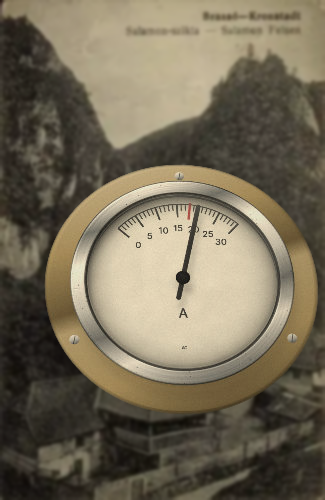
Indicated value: value=20 unit=A
